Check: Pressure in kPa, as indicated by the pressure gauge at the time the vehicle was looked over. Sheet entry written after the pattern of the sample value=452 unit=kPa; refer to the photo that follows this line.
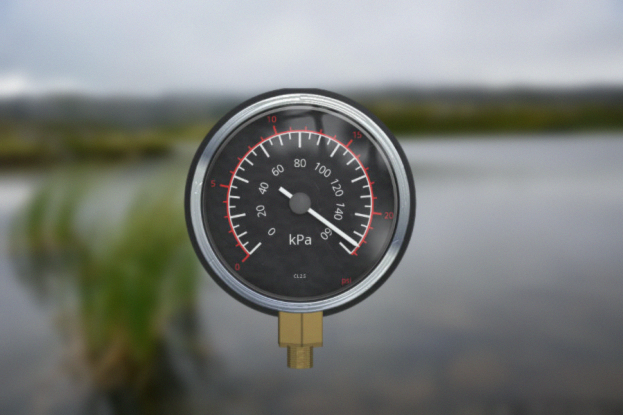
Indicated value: value=155 unit=kPa
